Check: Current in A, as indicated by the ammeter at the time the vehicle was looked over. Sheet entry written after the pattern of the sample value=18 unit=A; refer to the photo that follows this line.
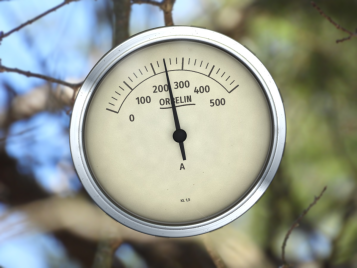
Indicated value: value=240 unit=A
